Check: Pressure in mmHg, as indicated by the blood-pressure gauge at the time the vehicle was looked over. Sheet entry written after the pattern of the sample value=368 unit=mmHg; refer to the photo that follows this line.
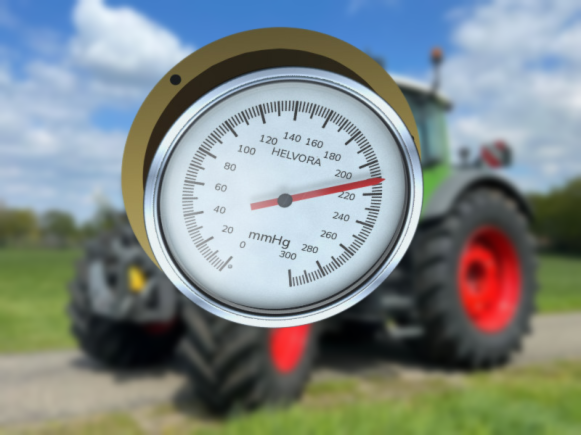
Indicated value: value=210 unit=mmHg
